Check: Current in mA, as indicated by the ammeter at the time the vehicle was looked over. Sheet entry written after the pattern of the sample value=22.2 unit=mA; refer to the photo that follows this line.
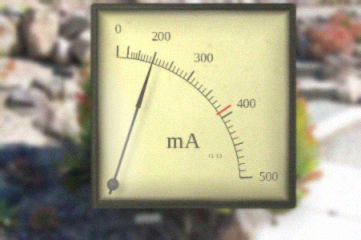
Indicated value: value=200 unit=mA
